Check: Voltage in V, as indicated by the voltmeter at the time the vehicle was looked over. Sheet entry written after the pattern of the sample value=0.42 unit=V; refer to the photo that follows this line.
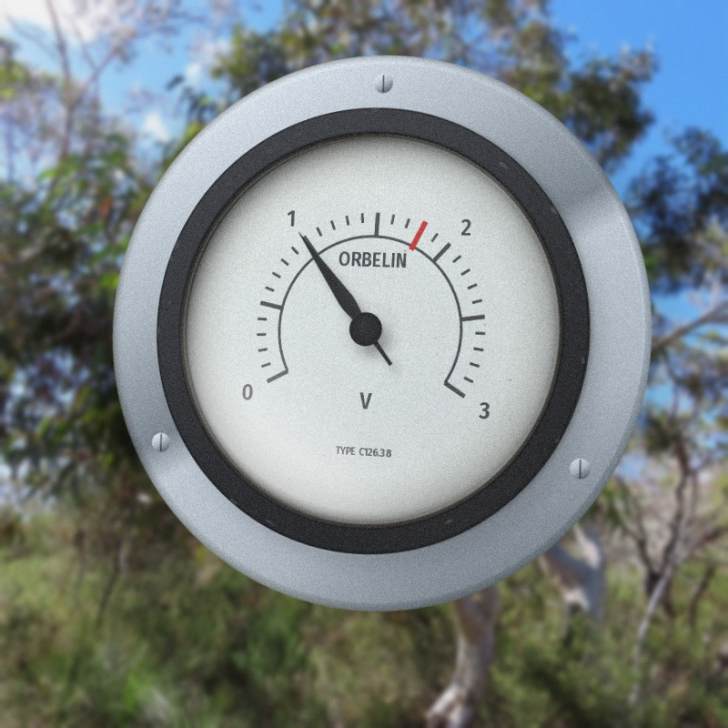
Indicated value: value=1 unit=V
